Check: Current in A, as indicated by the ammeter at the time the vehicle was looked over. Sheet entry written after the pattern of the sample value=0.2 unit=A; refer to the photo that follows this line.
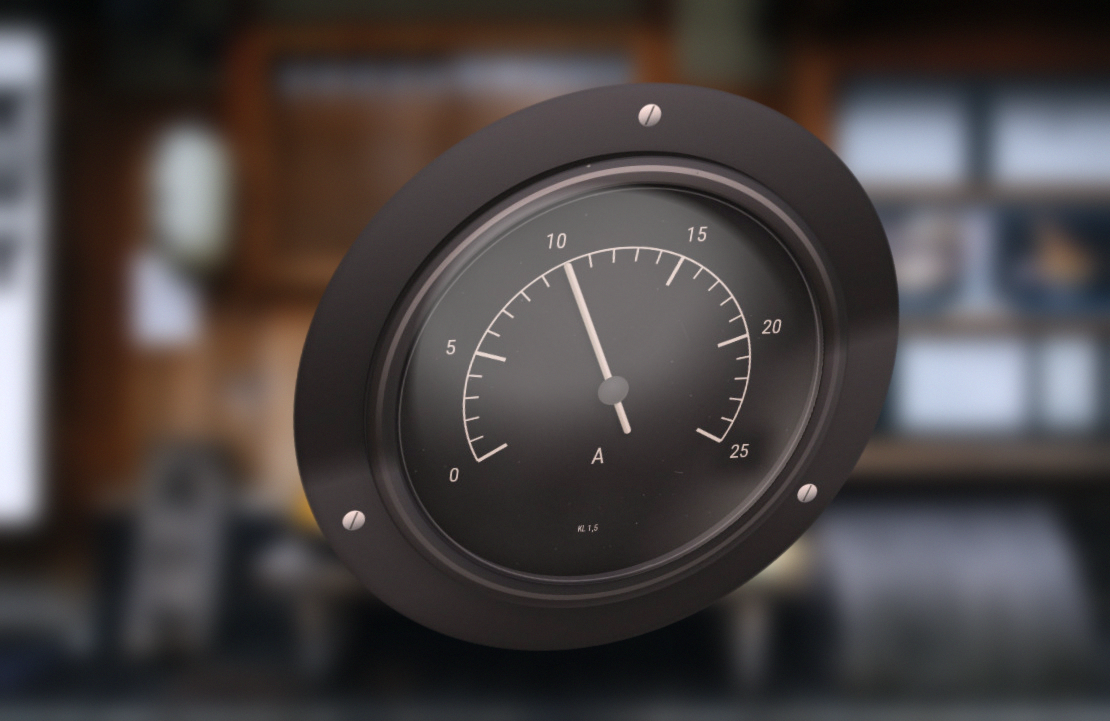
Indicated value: value=10 unit=A
